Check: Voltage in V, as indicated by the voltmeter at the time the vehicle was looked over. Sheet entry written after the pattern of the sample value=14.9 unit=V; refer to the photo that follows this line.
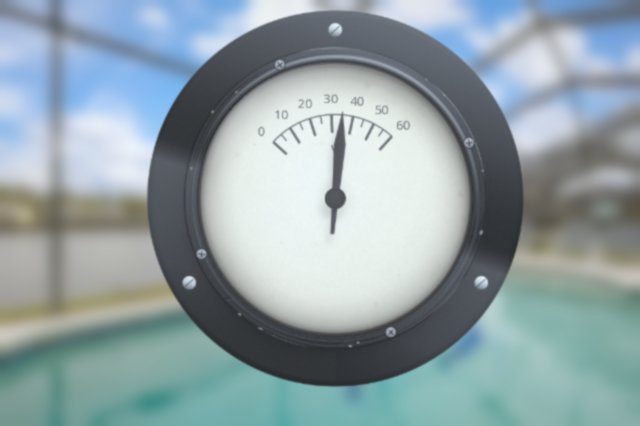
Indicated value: value=35 unit=V
